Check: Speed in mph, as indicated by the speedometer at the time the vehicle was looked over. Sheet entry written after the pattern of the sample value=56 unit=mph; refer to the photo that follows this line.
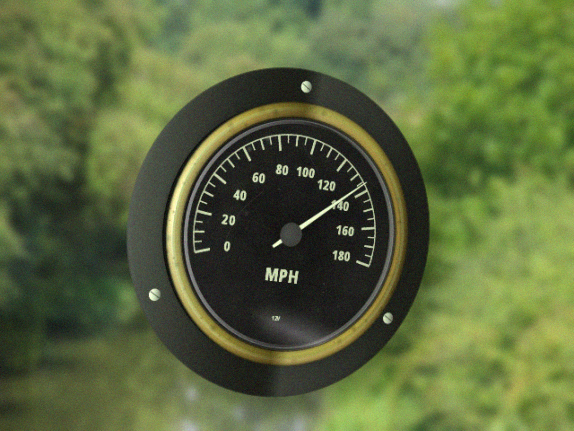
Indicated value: value=135 unit=mph
